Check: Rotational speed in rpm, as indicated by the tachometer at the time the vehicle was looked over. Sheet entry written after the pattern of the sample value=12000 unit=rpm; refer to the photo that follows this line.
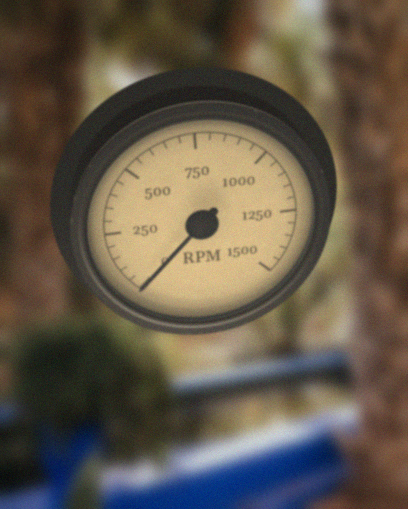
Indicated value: value=0 unit=rpm
